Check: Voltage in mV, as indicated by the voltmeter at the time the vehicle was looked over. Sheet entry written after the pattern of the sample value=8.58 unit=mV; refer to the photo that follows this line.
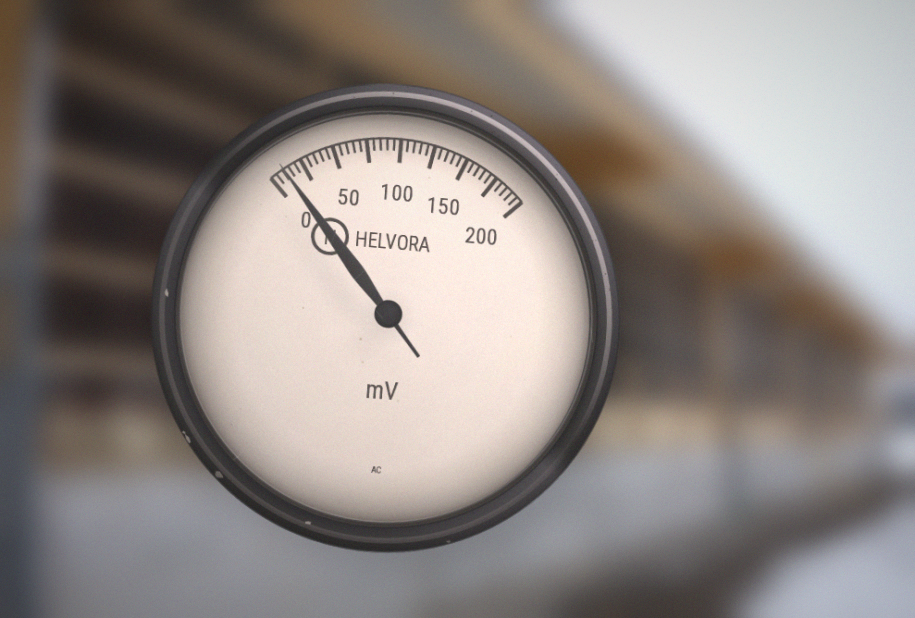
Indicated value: value=10 unit=mV
